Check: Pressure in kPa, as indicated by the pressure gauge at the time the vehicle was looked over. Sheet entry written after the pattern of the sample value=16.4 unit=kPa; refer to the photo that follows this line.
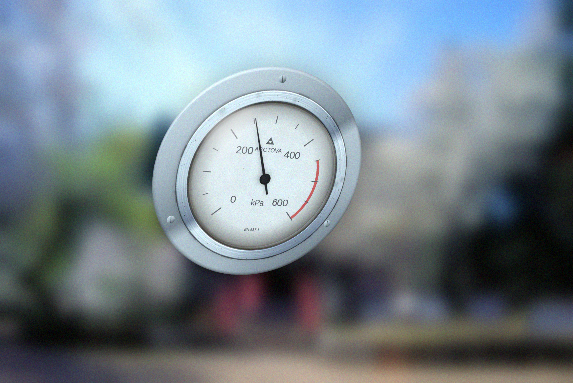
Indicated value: value=250 unit=kPa
